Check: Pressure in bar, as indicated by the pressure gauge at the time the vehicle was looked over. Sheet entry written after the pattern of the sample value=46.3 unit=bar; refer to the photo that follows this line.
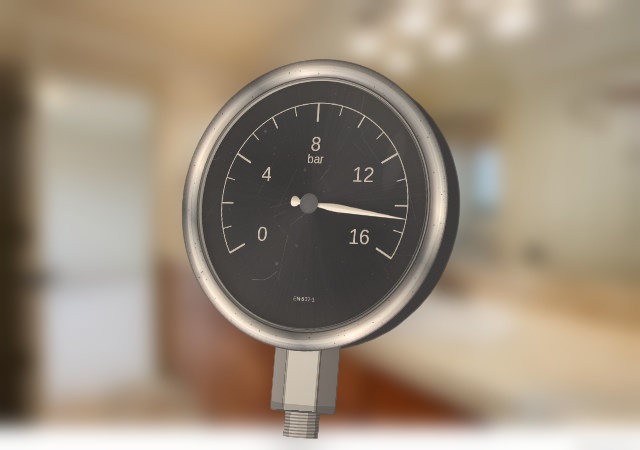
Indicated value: value=14.5 unit=bar
